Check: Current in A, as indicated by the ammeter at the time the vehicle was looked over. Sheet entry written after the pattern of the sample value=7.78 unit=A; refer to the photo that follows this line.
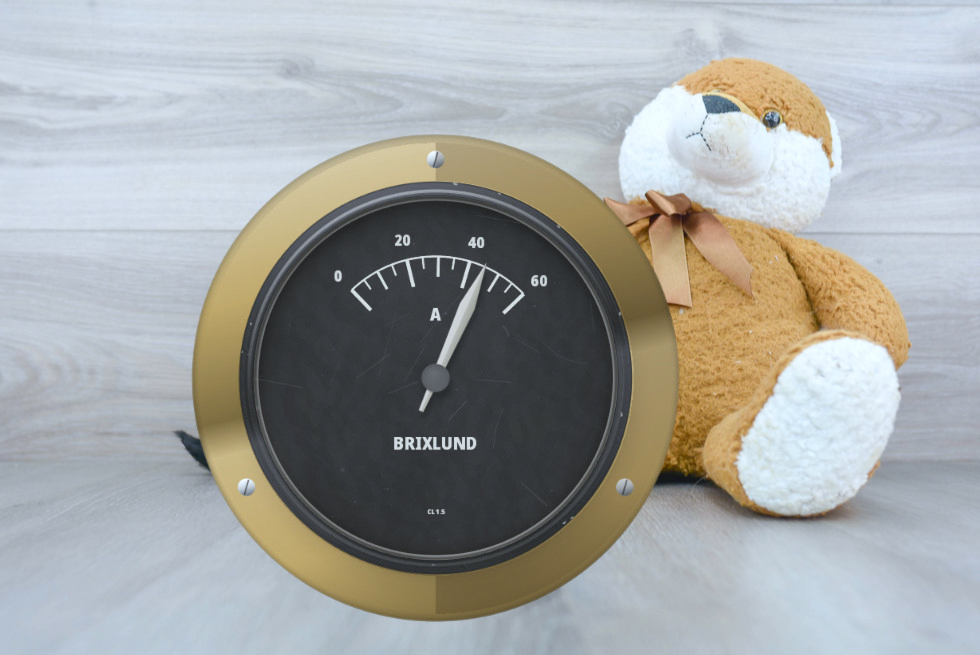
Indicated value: value=45 unit=A
